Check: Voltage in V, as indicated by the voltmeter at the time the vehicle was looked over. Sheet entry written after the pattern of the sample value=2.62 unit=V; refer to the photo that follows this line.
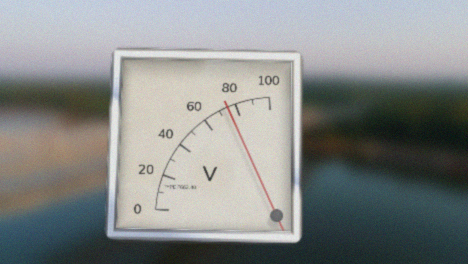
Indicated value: value=75 unit=V
